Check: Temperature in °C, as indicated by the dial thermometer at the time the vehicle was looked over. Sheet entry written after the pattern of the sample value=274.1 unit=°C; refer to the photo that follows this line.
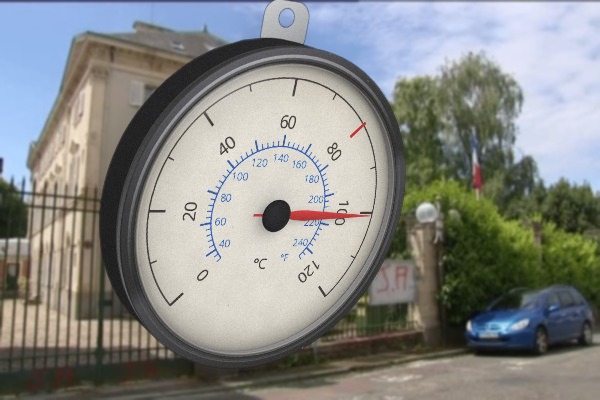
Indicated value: value=100 unit=°C
